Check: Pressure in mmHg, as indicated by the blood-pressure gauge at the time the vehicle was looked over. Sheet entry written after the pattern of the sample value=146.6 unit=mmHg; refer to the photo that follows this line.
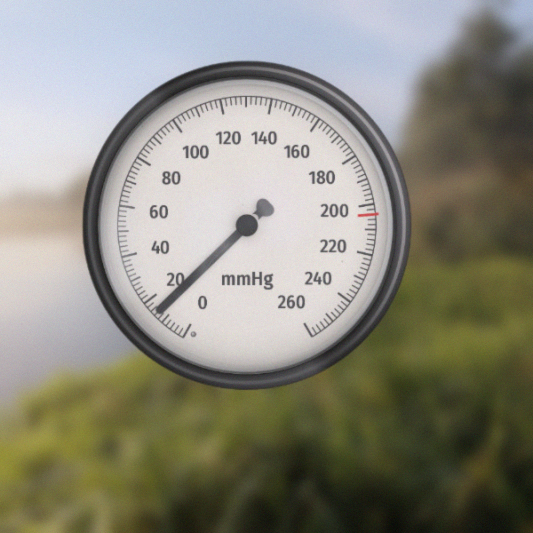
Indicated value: value=14 unit=mmHg
